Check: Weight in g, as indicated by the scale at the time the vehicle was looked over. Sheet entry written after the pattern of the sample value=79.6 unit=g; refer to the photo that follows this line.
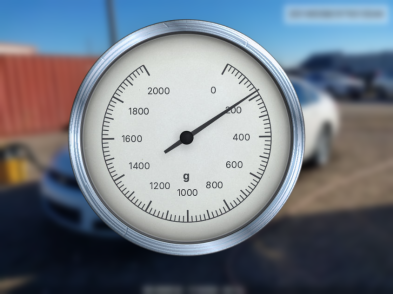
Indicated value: value=180 unit=g
